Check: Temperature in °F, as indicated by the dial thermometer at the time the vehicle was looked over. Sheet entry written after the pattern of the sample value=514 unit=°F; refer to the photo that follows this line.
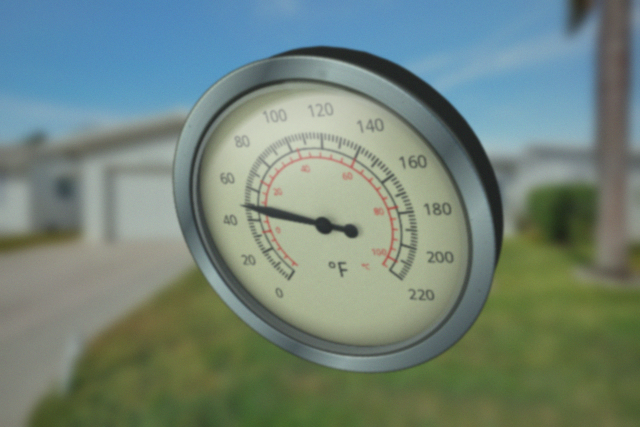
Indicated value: value=50 unit=°F
